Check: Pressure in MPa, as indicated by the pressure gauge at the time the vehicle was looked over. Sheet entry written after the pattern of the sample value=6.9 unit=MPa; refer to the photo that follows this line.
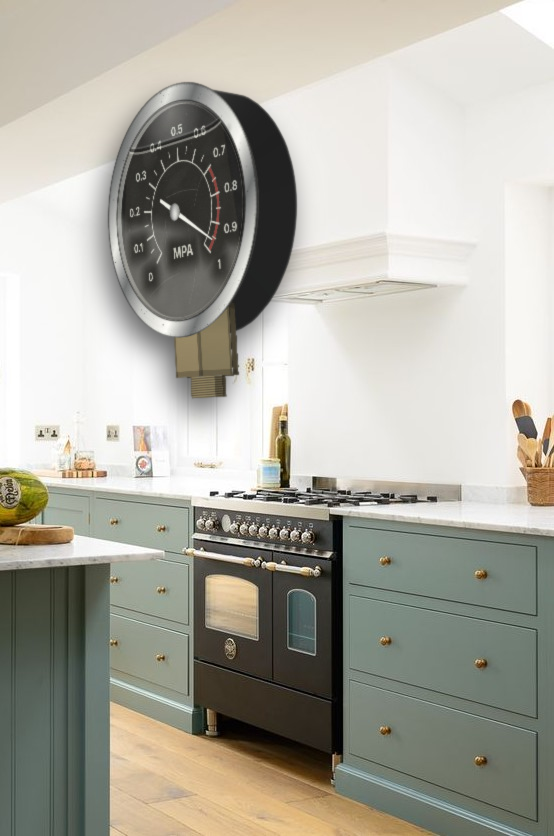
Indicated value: value=0.95 unit=MPa
